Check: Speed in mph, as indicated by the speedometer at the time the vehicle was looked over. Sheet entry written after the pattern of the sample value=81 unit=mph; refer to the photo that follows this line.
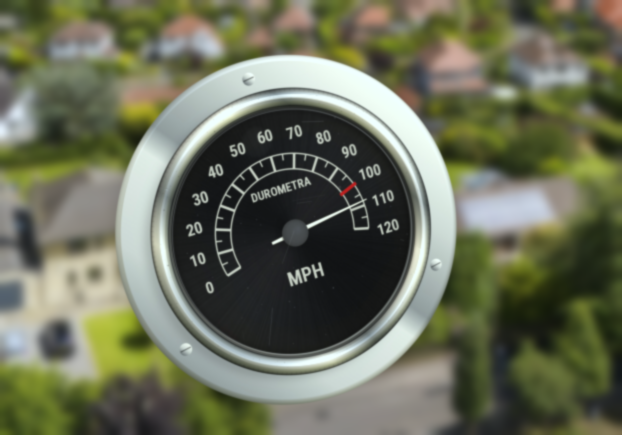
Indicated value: value=107.5 unit=mph
